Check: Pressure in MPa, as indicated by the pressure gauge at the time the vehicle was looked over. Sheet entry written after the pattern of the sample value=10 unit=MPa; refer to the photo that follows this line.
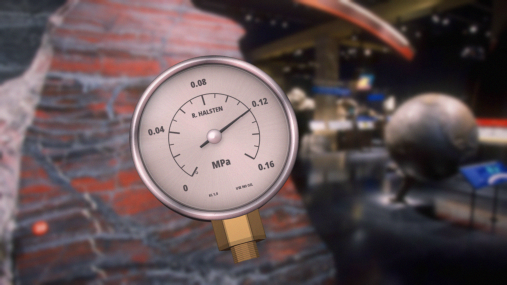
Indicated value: value=0.12 unit=MPa
